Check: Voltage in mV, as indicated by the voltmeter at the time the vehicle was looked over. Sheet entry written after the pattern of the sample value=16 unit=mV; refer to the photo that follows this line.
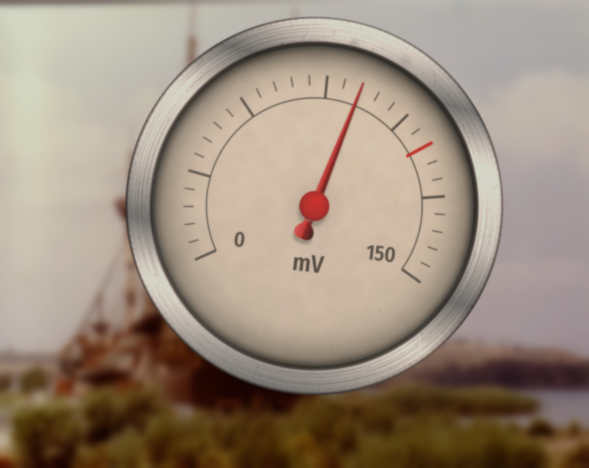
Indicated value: value=85 unit=mV
